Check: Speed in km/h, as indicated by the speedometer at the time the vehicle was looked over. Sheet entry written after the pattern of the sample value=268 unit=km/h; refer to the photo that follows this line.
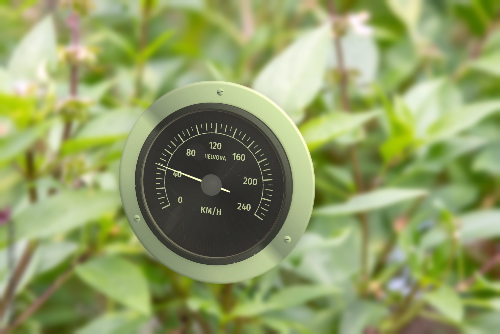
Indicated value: value=45 unit=km/h
